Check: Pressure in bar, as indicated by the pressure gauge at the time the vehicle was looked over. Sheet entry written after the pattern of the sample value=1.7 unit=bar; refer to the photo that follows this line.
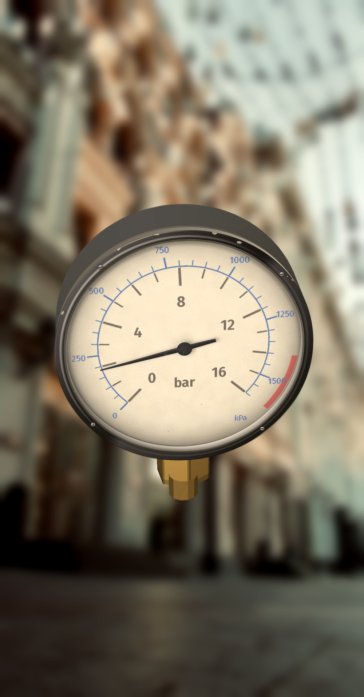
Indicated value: value=2 unit=bar
